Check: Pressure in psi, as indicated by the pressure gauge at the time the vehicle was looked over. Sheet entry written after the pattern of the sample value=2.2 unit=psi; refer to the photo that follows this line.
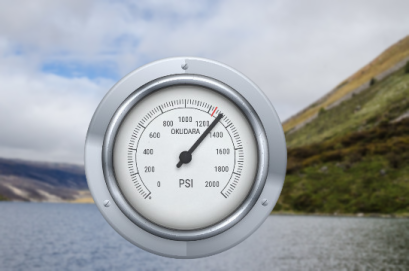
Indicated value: value=1300 unit=psi
